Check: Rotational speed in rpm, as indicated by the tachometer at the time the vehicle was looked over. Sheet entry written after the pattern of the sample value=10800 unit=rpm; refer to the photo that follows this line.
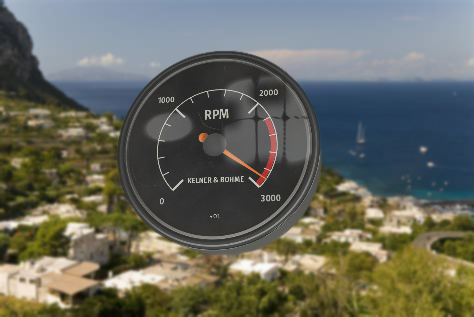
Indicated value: value=2900 unit=rpm
